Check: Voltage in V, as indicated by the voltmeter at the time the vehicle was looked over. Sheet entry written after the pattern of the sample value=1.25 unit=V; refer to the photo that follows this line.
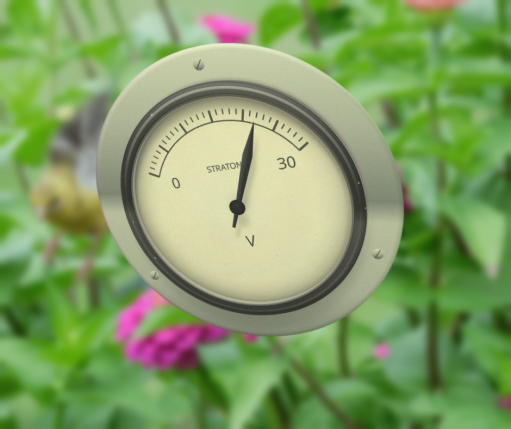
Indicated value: value=22 unit=V
